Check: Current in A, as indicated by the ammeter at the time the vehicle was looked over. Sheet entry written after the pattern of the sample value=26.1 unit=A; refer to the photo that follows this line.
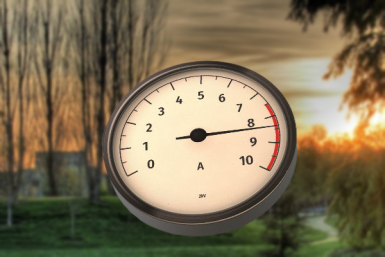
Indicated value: value=8.5 unit=A
